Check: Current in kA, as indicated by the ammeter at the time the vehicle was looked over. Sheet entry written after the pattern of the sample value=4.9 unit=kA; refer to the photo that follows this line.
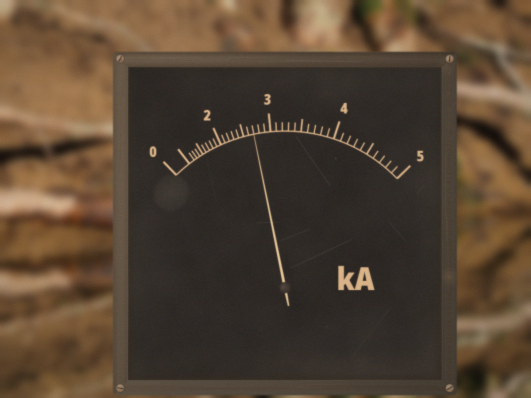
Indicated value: value=2.7 unit=kA
